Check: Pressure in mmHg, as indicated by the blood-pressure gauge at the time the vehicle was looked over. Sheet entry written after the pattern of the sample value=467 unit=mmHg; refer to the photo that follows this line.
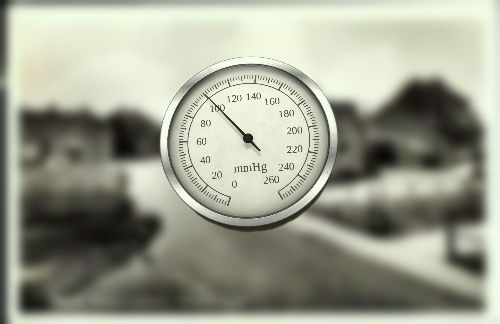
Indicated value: value=100 unit=mmHg
